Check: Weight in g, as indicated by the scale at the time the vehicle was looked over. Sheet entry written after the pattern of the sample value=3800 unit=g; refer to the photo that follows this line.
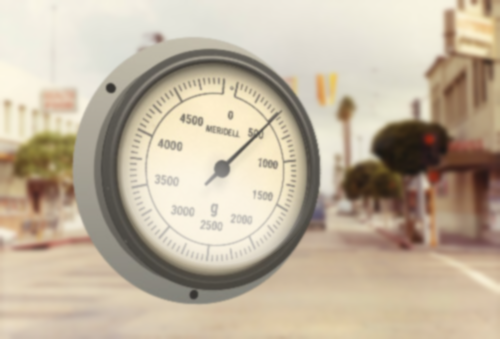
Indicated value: value=500 unit=g
